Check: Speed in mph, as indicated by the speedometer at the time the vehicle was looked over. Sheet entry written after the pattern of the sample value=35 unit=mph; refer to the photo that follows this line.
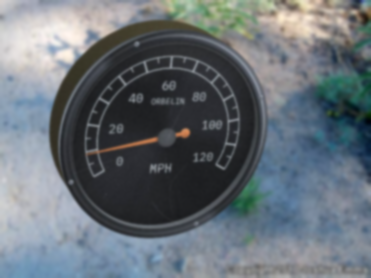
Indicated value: value=10 unit=mph
